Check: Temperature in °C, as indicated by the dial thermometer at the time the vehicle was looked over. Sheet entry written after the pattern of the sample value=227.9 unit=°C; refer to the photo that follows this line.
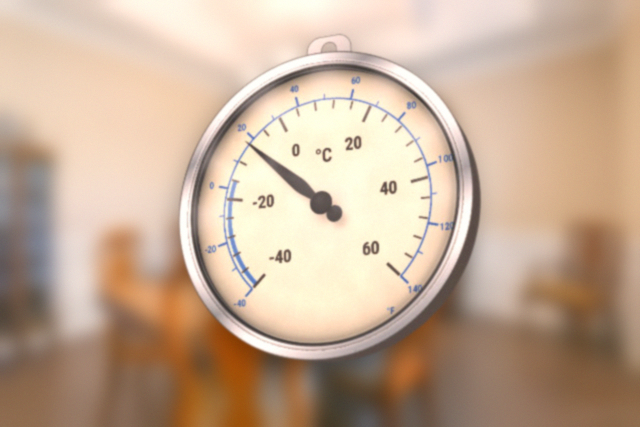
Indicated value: value=-8 unit=°C
